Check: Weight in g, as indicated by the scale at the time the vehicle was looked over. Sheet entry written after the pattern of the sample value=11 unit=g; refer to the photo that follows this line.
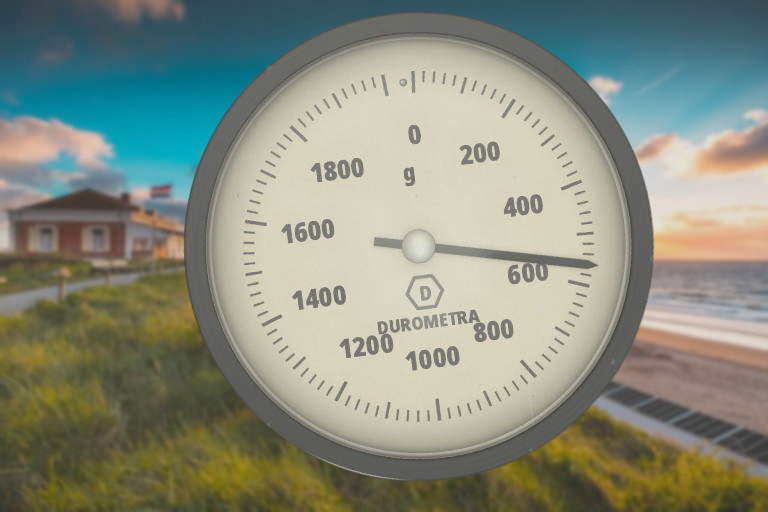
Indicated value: value=560 unit=g
